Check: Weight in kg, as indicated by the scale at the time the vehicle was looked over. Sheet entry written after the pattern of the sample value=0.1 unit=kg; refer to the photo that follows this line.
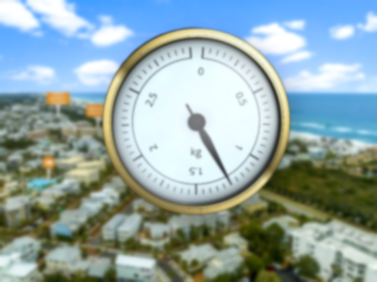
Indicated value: value=1.25 unit=kg
